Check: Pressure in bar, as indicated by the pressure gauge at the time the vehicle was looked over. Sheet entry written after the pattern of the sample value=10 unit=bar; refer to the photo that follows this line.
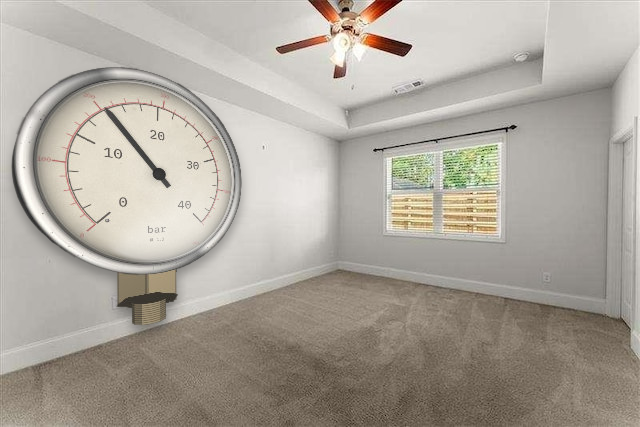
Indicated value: value=14 unit=bar
